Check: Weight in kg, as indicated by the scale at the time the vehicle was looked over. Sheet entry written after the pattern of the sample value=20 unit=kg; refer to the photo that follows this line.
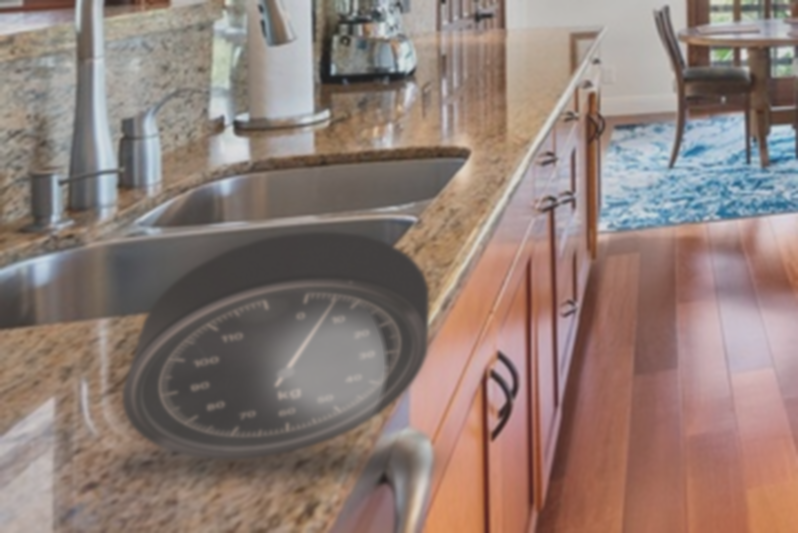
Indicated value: value=5 unit=kg
